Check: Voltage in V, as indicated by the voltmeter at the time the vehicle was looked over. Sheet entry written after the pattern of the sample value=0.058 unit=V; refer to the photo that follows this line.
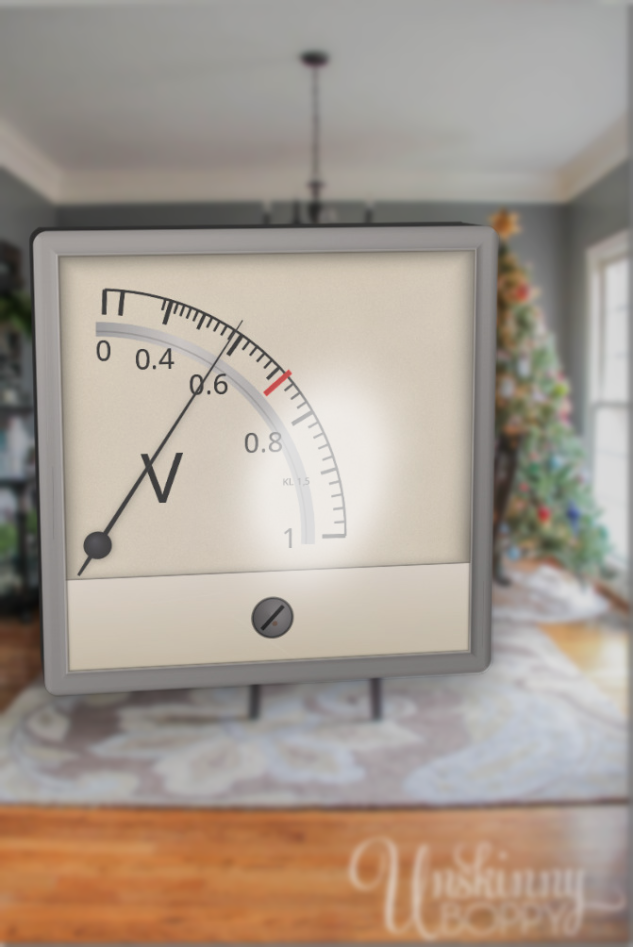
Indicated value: value=0.58 unit=V
